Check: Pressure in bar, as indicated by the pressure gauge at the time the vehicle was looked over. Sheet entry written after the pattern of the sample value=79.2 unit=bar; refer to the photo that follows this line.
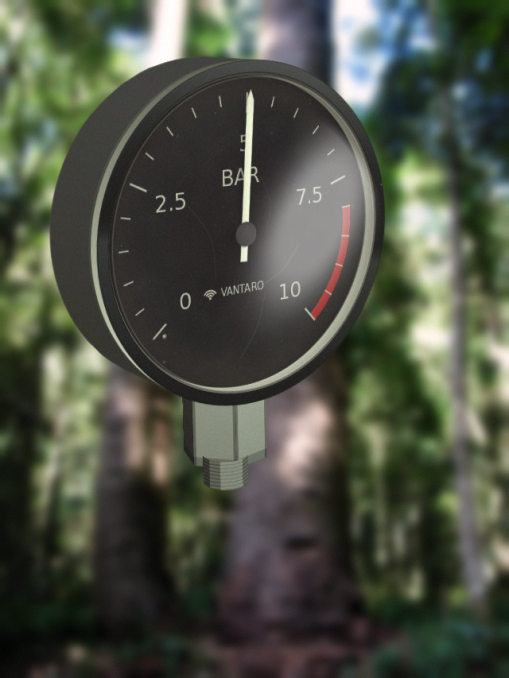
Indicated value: value=5 unit=bar
